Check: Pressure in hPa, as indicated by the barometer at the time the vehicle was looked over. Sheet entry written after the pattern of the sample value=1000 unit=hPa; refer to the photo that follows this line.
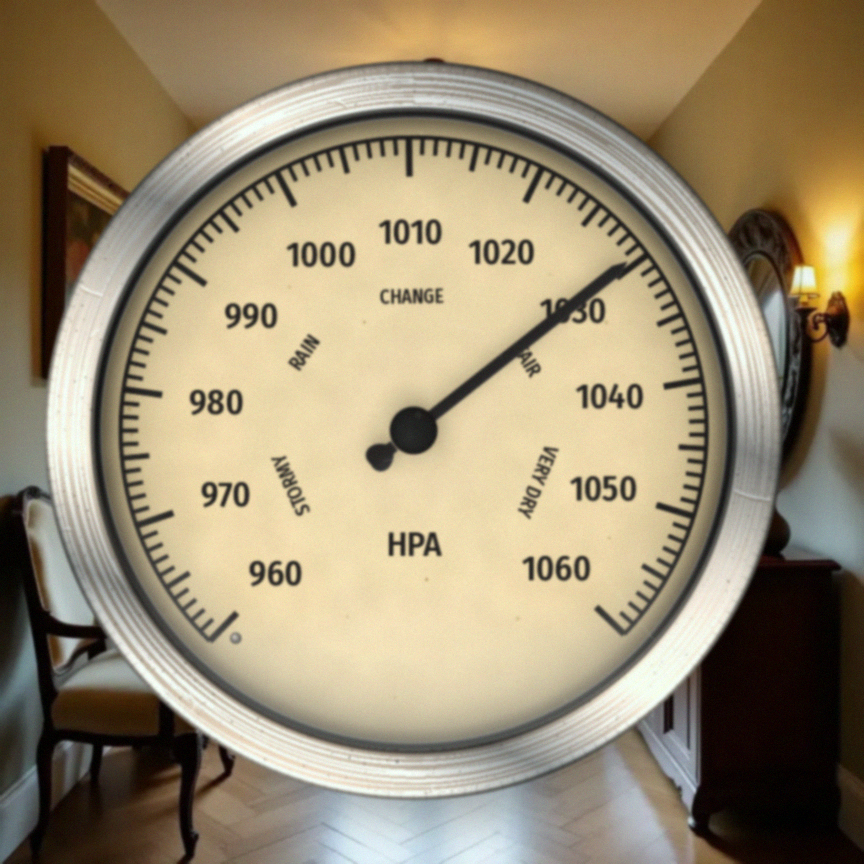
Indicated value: value=1029.5 unit=hPa
